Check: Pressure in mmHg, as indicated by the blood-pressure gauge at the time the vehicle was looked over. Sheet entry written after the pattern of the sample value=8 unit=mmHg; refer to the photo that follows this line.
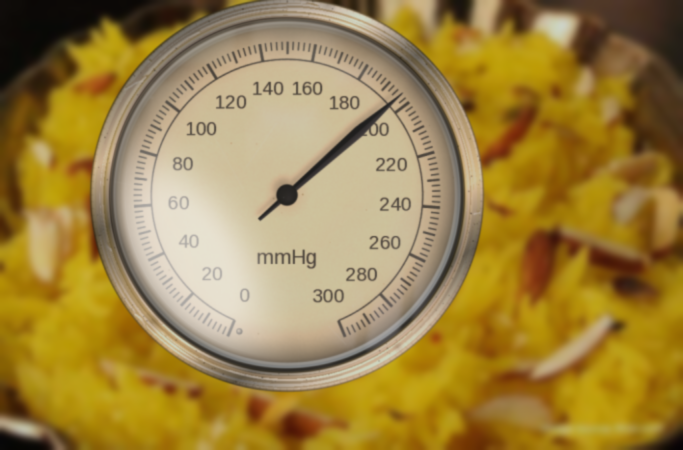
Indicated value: value=196 unit=mmHg
